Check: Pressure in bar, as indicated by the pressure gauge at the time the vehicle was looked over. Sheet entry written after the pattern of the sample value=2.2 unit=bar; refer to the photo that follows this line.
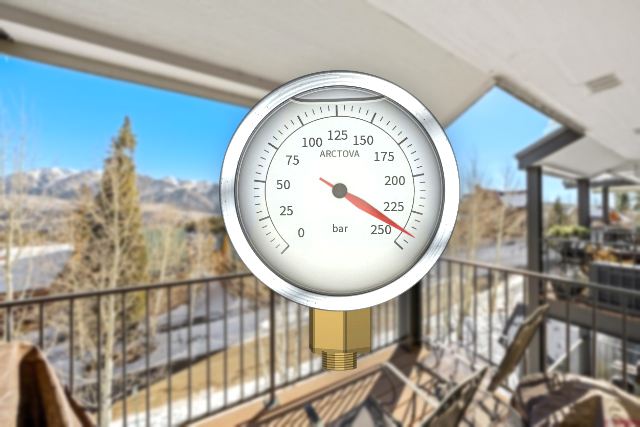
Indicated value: value=240 unit=bar
